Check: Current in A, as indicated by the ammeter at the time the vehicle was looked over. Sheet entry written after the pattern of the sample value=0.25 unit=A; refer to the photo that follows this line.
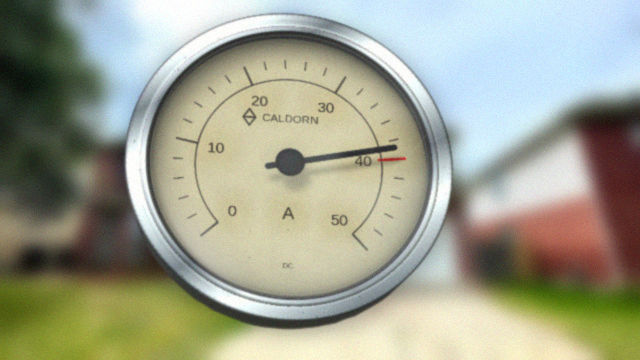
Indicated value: value=39 unit=A
